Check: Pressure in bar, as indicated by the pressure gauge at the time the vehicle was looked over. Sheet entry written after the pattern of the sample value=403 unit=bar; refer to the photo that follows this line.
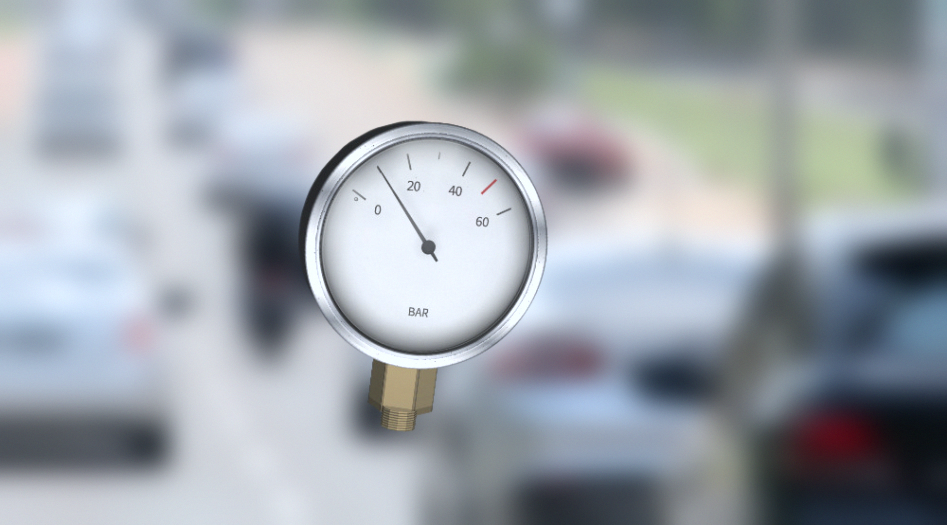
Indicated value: value=10 unit=bar
